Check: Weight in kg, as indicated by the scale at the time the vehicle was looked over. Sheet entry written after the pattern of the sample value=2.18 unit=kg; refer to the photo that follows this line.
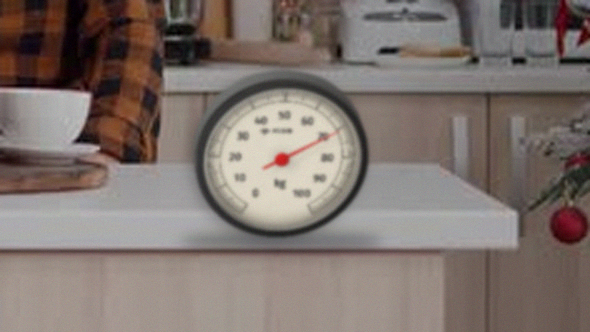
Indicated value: value=70 unit=kg
